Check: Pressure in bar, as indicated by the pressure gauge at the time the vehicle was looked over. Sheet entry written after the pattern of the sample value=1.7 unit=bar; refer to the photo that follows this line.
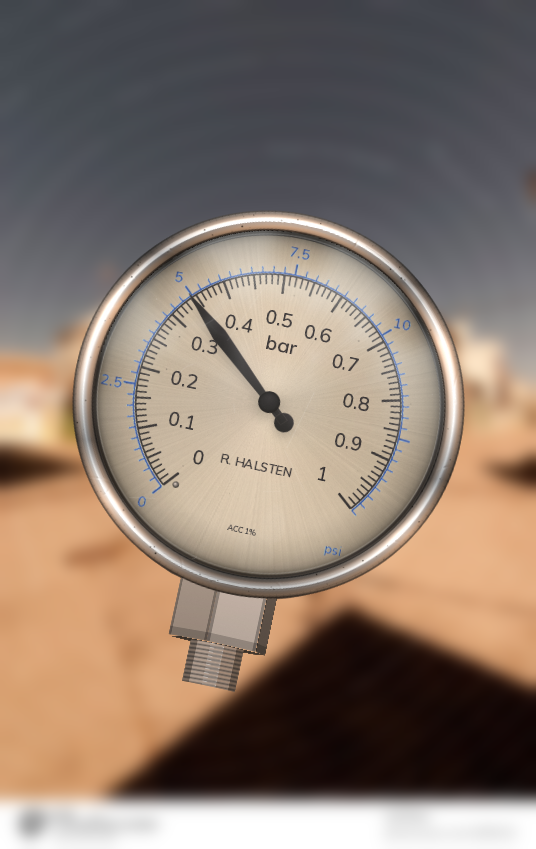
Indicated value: value=0.34 unit=bar
